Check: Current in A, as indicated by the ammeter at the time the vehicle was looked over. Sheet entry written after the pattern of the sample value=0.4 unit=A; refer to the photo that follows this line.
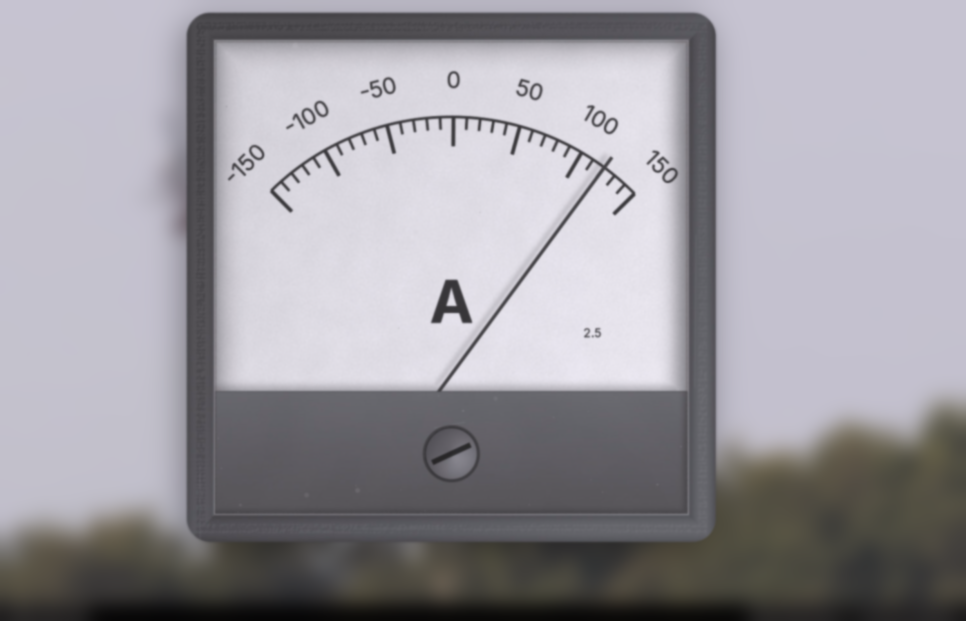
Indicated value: value=120 unit=A
